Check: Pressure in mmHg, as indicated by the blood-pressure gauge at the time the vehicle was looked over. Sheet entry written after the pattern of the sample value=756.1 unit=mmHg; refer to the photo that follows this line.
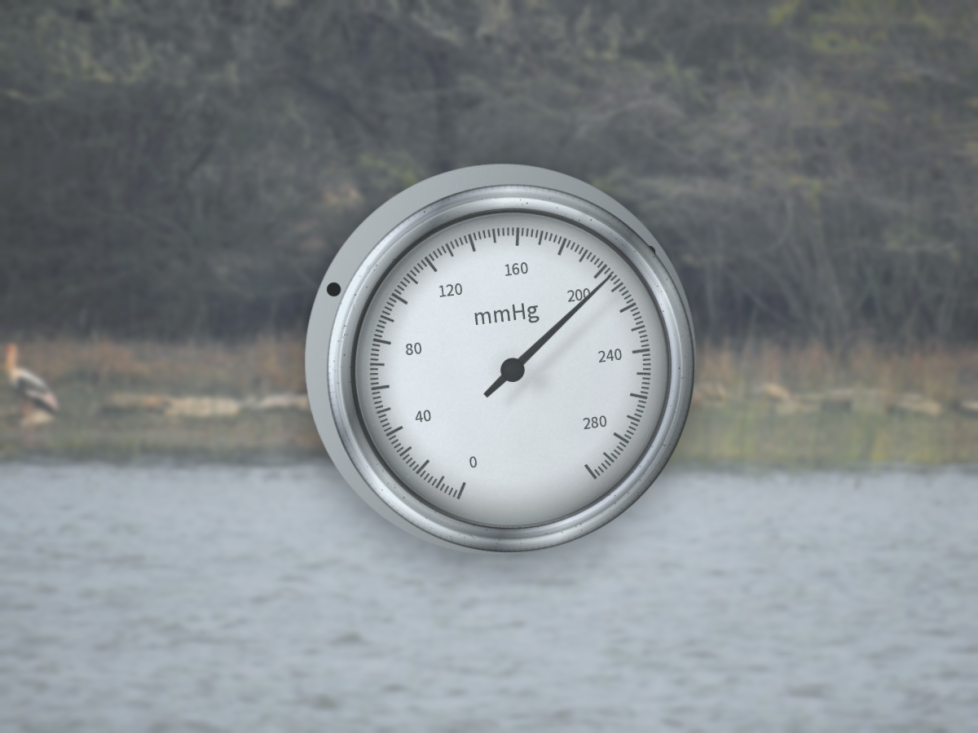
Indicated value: value=204 unit=mmHg
